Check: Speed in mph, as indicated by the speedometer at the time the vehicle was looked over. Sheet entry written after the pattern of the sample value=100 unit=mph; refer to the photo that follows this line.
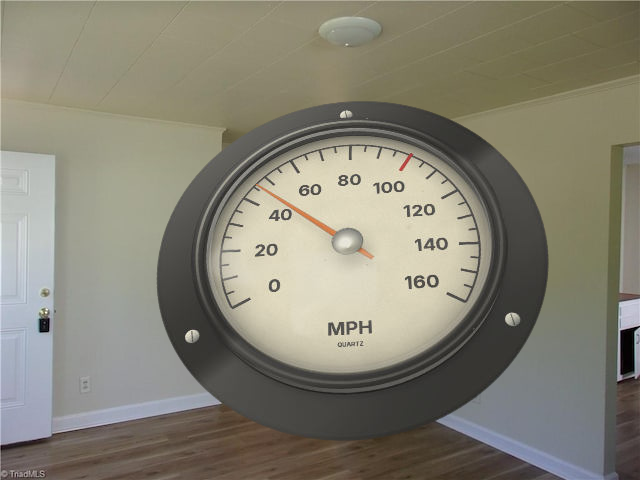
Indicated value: value=45 unit=mph
